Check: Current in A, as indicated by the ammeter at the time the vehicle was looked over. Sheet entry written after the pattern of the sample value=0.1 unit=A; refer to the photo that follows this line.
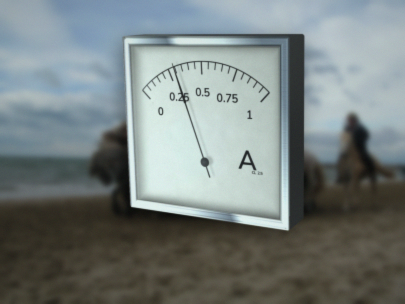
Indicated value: value=0.3 unit=A
